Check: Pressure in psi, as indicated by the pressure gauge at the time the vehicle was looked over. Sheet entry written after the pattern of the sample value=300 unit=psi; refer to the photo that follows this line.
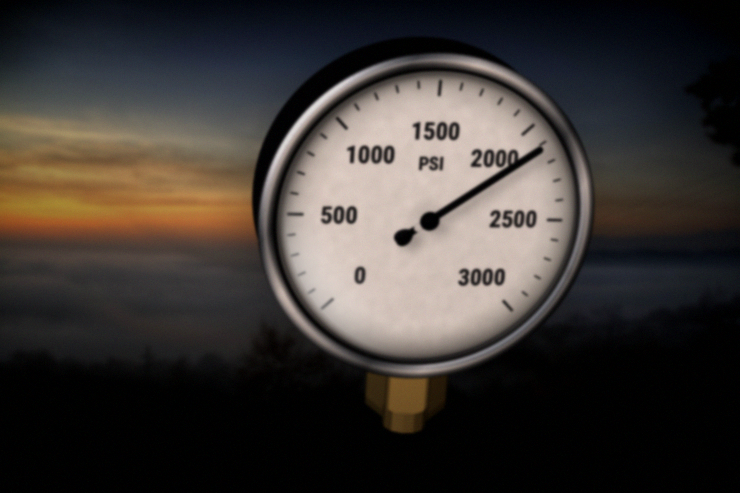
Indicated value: value=2100 unit=psi
